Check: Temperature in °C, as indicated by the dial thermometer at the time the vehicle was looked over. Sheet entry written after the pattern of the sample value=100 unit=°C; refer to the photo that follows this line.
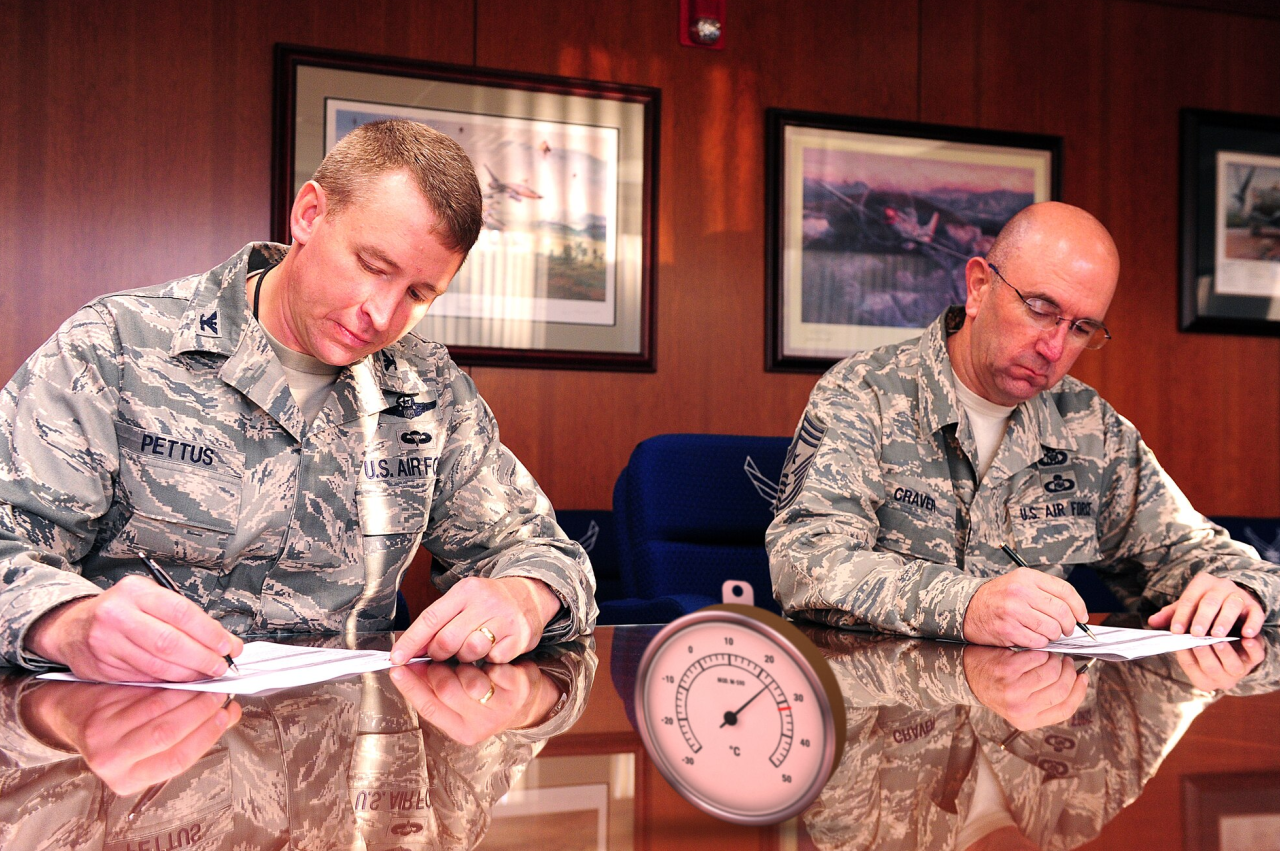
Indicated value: value=24 unit=°C
